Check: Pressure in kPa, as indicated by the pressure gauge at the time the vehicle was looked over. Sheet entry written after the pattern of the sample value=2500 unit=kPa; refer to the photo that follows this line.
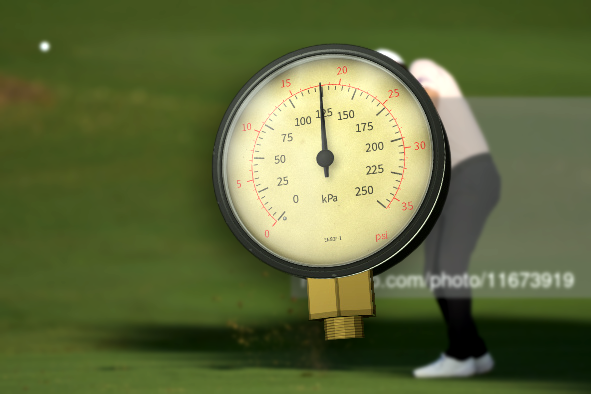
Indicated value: value=125 unit=kPa
